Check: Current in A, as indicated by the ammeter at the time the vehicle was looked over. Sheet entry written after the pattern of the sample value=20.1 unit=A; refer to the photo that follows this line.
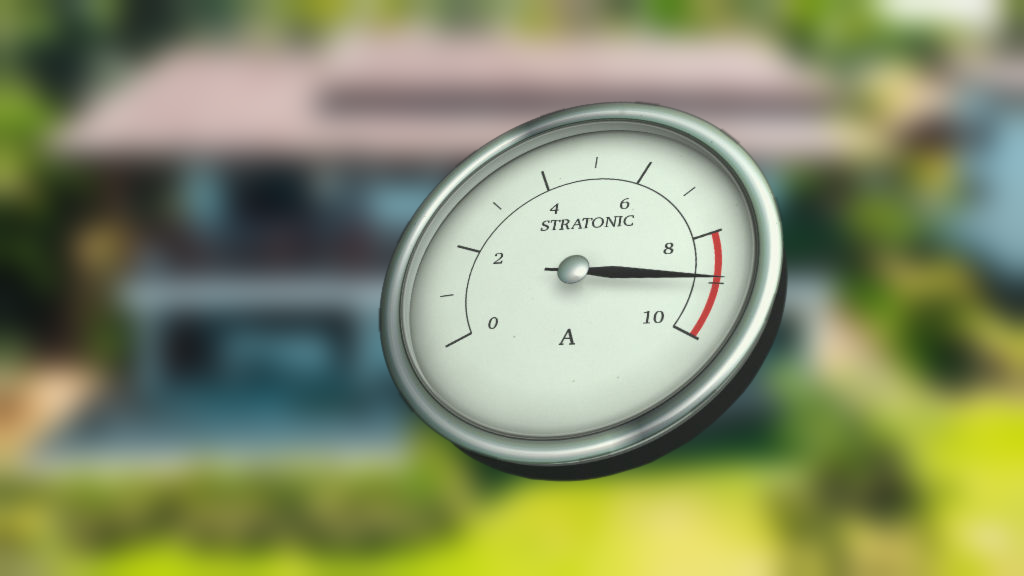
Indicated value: value=9 unit=A
